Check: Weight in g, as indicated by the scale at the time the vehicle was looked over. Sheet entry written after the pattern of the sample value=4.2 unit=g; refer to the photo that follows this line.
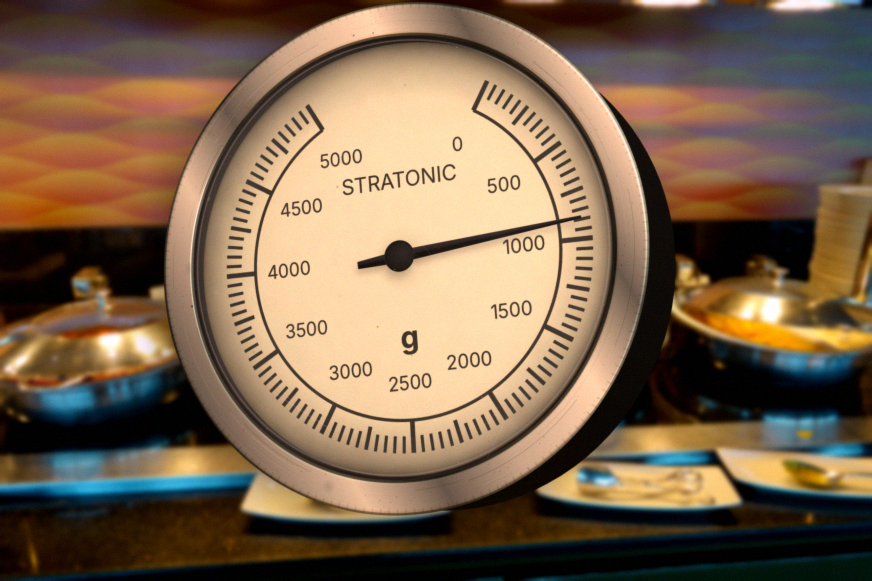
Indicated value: value=900 unit=g
